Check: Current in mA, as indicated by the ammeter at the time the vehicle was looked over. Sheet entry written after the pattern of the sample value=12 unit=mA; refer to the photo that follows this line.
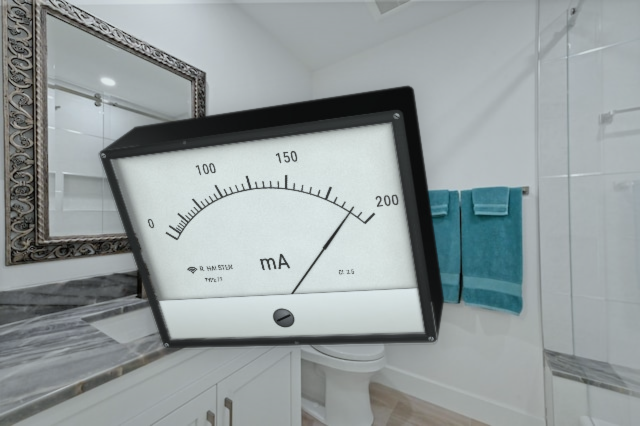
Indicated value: value=190 unit=mA
